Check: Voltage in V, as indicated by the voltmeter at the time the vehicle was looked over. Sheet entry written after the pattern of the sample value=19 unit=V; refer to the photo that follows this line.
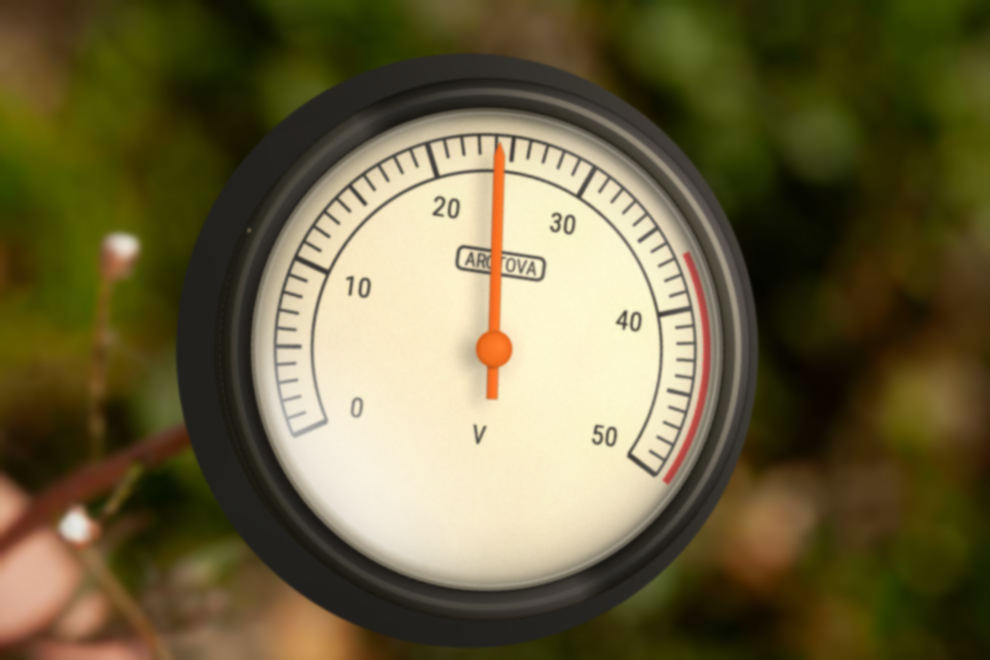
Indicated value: value=24 unit=V
